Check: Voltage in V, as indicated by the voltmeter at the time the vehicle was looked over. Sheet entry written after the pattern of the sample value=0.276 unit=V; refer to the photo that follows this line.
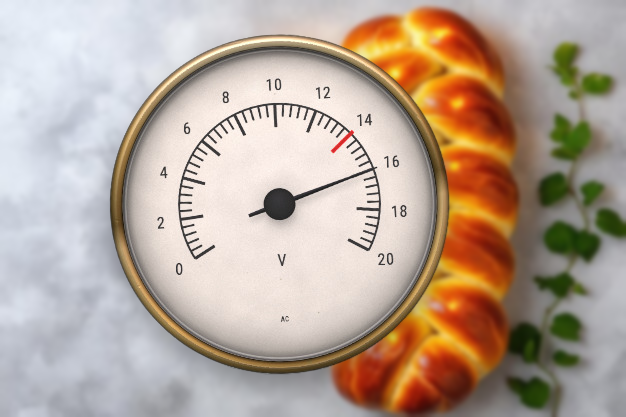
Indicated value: value=16 unit=V
